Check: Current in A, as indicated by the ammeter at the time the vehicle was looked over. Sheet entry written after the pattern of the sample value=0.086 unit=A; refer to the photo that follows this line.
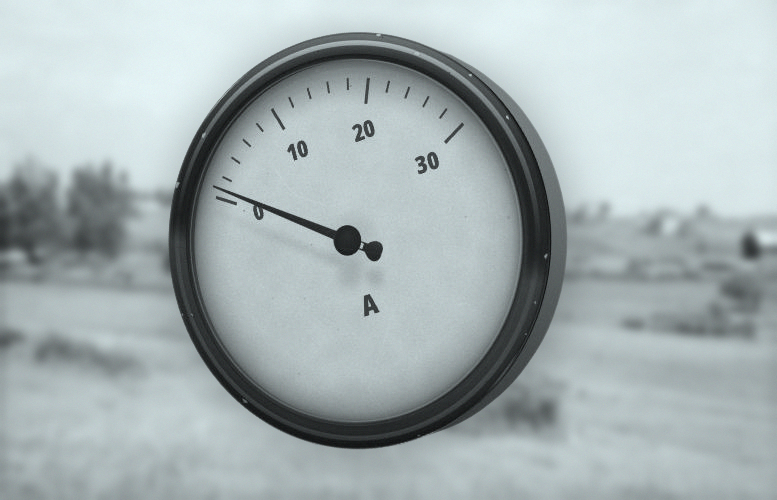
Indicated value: value=1 unit=A
